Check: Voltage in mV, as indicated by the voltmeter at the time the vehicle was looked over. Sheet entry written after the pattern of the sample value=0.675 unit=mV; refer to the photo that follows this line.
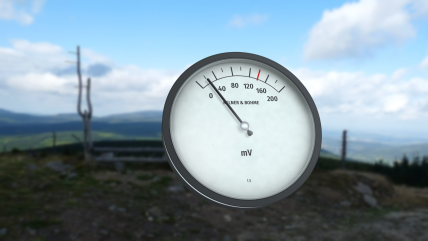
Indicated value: value=20 unit=mV
